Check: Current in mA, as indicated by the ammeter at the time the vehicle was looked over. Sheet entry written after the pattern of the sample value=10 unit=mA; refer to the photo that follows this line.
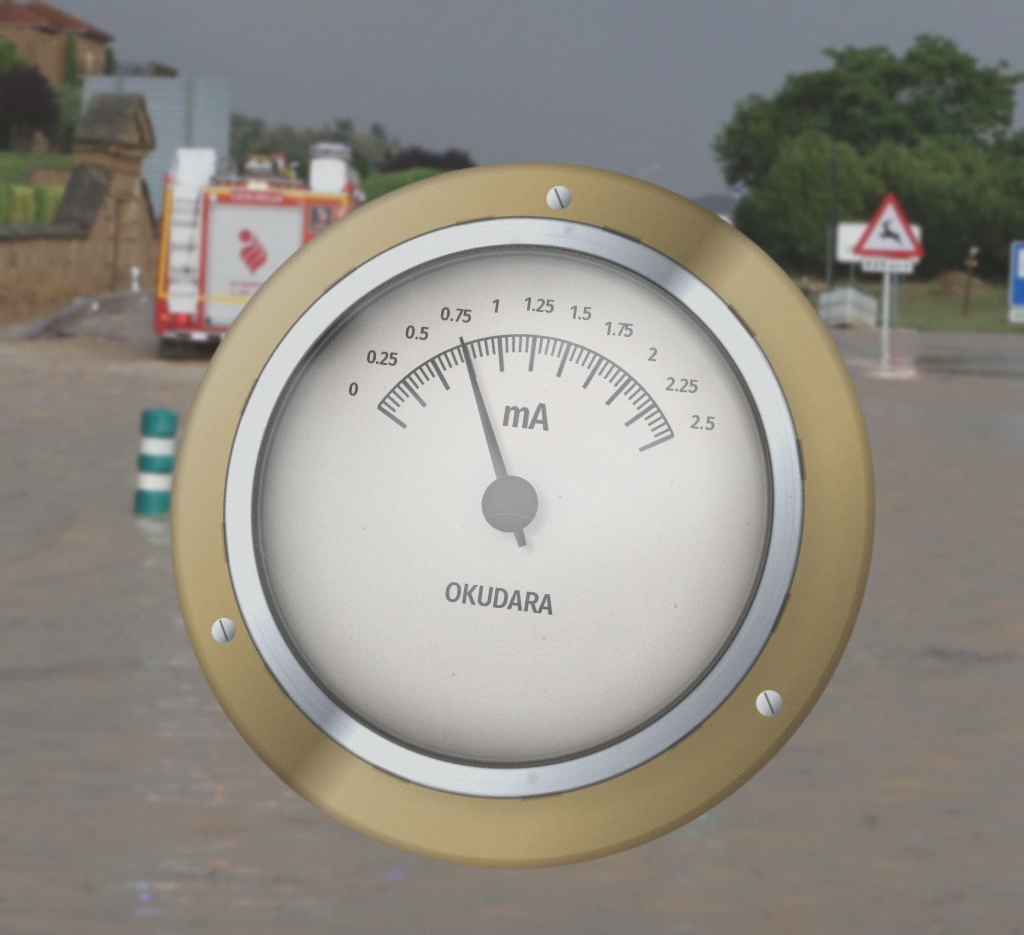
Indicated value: value=0.75 unit=mA
